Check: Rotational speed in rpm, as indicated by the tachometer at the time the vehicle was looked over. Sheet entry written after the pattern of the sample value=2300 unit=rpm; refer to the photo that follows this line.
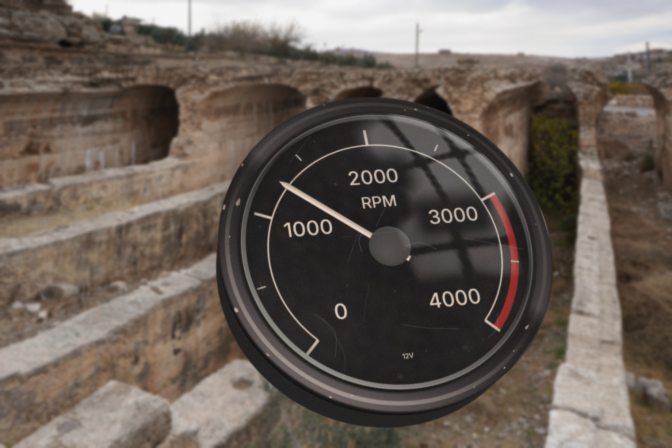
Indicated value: value=1250 unit=rpm
